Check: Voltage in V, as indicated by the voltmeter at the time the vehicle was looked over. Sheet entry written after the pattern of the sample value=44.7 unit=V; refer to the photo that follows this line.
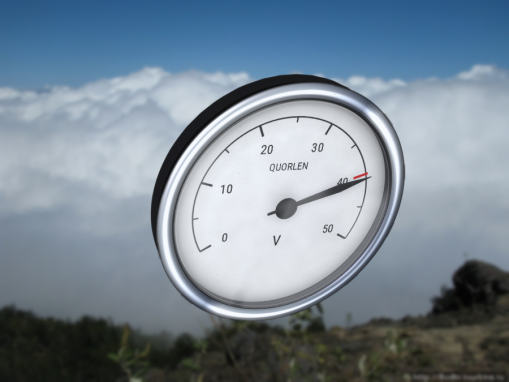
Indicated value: value=40 unit=V
